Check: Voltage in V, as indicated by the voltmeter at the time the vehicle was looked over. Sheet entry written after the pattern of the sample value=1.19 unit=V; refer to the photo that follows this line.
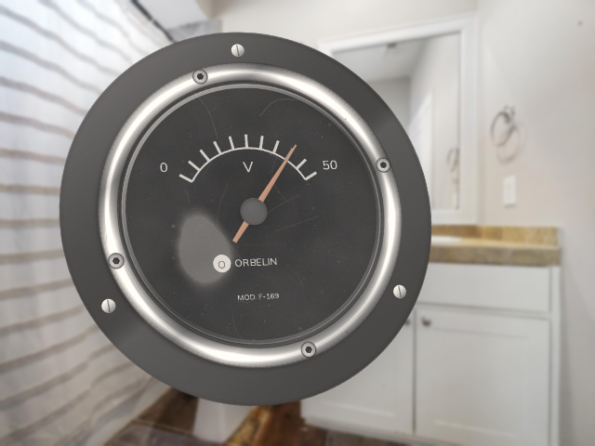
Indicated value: value=40 unit=V
